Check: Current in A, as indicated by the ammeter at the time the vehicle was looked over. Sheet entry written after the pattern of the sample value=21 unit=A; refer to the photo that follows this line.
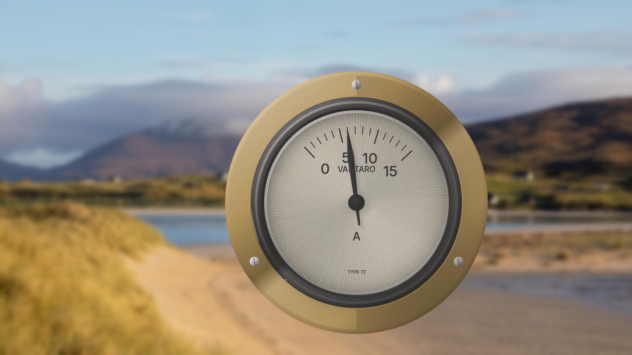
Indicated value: value=6 unit=A
